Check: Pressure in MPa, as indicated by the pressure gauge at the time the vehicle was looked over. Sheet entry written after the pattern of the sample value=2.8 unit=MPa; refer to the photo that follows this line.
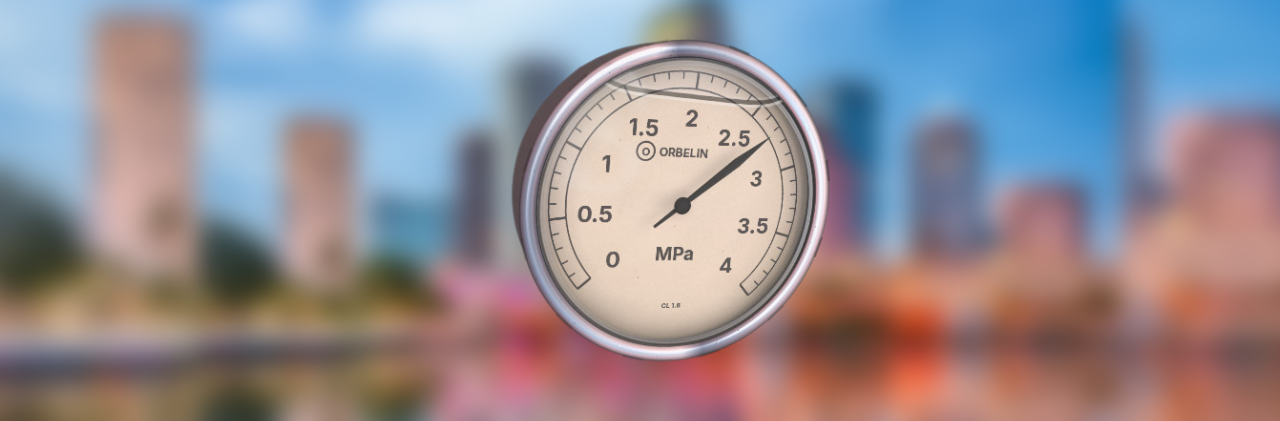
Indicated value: value=2.7 unit=MPa
